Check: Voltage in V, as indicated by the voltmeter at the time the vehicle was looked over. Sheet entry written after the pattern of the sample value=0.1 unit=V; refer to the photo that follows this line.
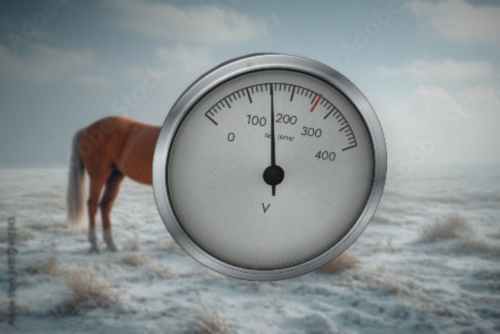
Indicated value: value=150 unit=V
